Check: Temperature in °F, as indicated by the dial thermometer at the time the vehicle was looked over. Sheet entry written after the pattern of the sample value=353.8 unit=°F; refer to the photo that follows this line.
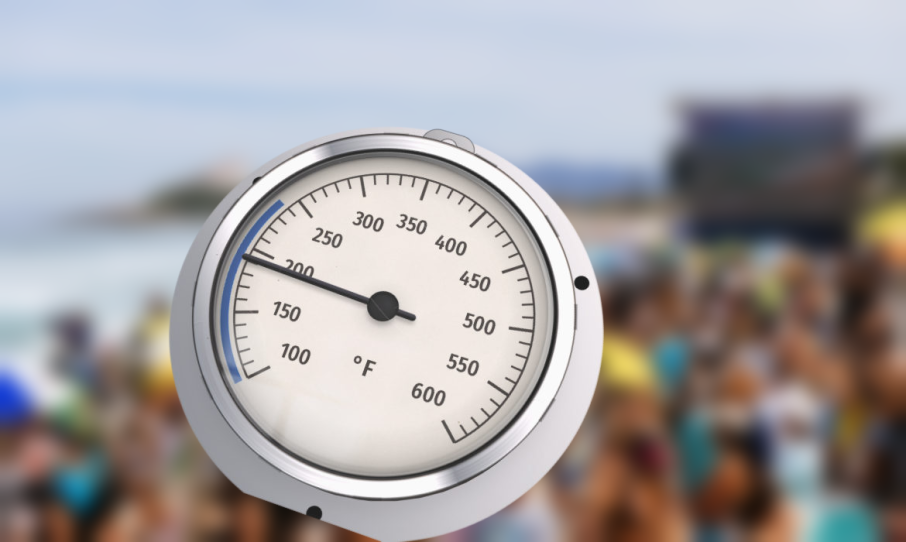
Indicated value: value=190 unit=°F
